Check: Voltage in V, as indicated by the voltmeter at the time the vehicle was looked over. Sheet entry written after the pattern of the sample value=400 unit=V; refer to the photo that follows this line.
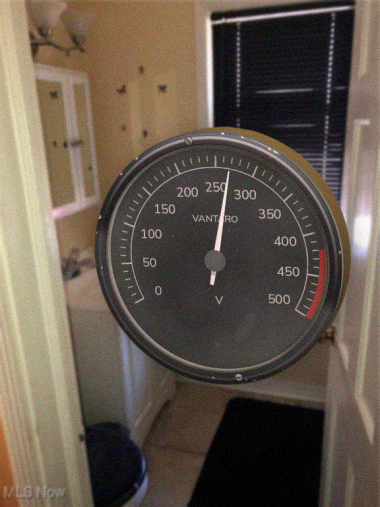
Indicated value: value=270 unit=V
